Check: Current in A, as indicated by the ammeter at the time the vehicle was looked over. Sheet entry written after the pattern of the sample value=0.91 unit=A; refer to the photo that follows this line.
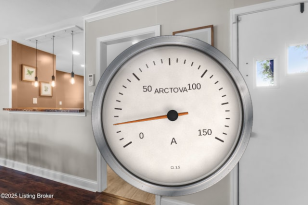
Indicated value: value=15 unit=A
